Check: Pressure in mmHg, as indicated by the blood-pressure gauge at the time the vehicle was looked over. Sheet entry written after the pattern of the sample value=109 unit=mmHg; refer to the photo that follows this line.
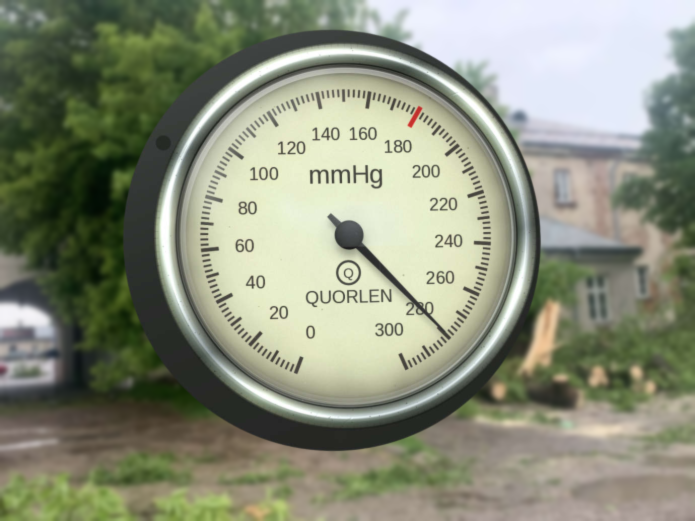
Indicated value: value=280 unit=mmHg
